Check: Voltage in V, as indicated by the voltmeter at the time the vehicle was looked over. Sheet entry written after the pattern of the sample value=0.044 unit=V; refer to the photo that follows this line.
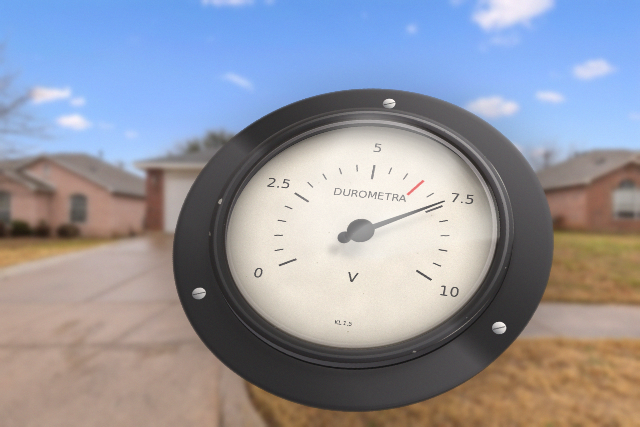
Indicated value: value=7.5 unit=V
